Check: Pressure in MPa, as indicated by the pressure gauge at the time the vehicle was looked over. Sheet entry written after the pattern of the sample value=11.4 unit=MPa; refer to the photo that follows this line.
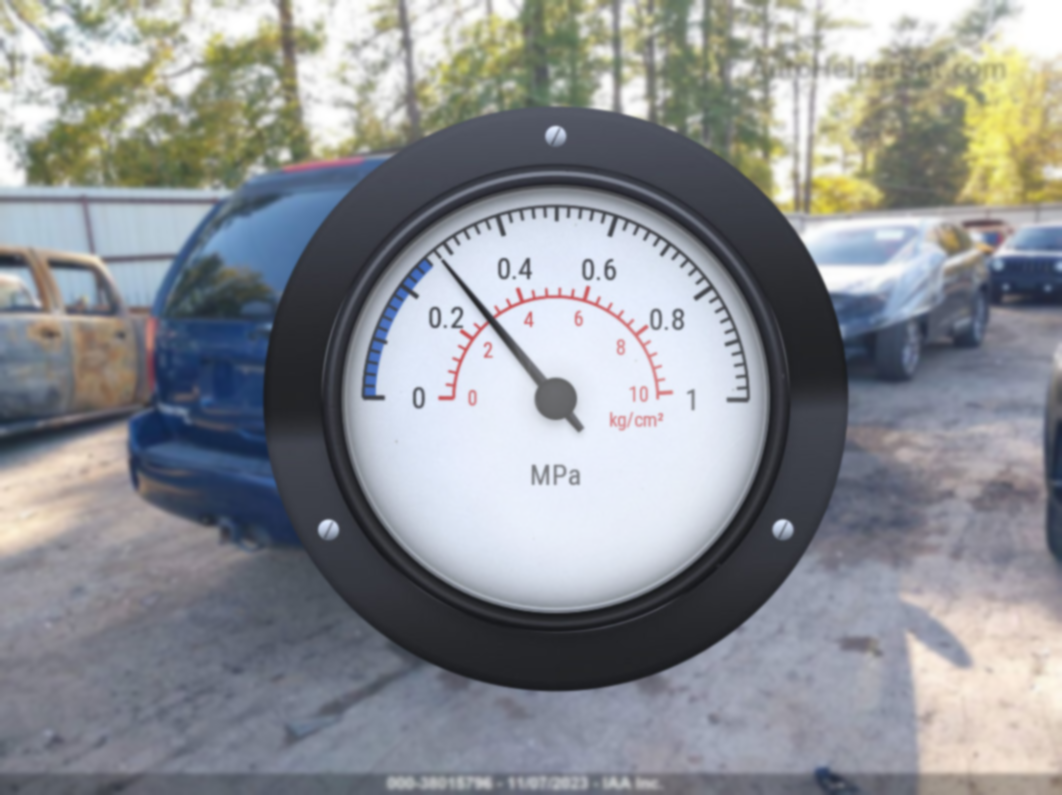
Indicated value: value=0.28 unit=MPa
